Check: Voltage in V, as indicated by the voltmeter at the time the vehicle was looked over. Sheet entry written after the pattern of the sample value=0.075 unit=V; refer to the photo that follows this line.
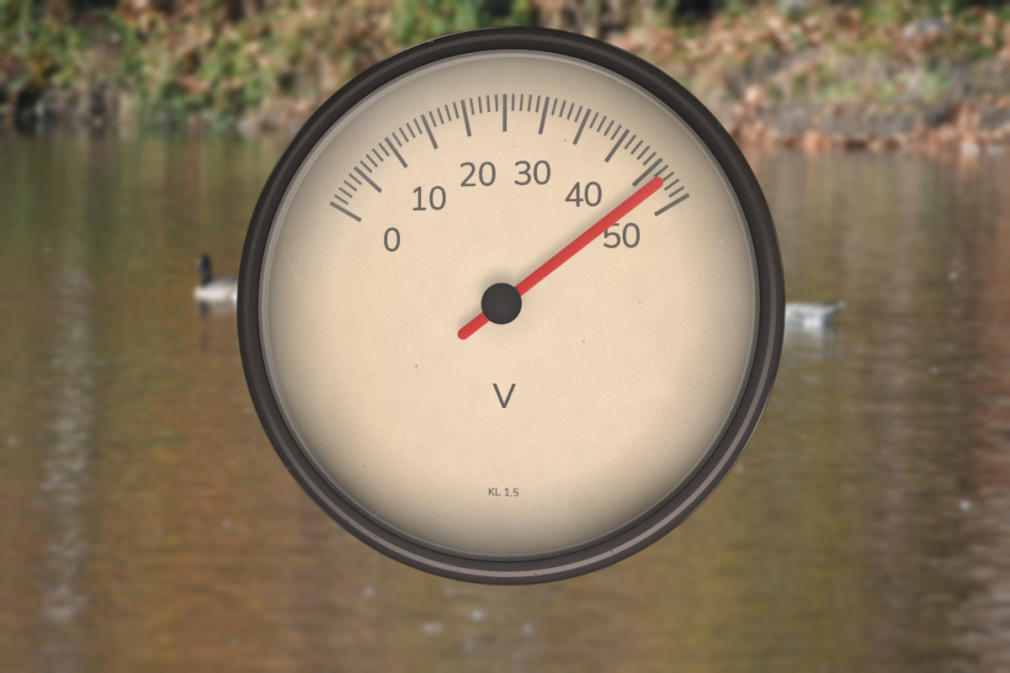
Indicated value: value=47 unit=V
